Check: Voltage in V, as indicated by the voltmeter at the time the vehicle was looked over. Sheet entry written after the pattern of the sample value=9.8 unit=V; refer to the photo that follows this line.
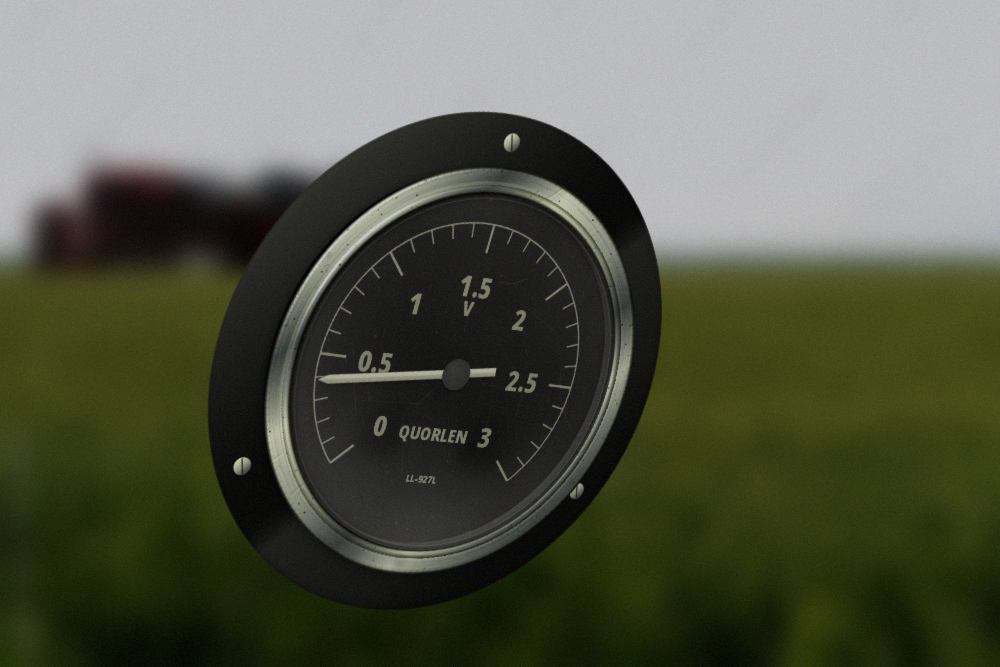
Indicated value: value=0.4 unit=V
